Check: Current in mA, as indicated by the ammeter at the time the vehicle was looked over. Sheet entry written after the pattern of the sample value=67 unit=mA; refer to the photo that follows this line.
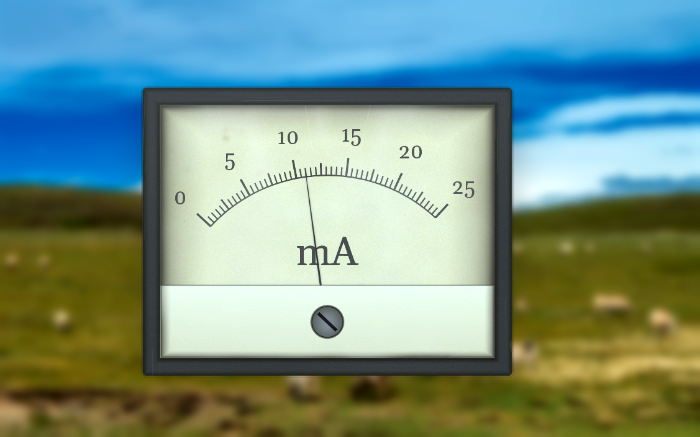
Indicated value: value=11 unit=mA
